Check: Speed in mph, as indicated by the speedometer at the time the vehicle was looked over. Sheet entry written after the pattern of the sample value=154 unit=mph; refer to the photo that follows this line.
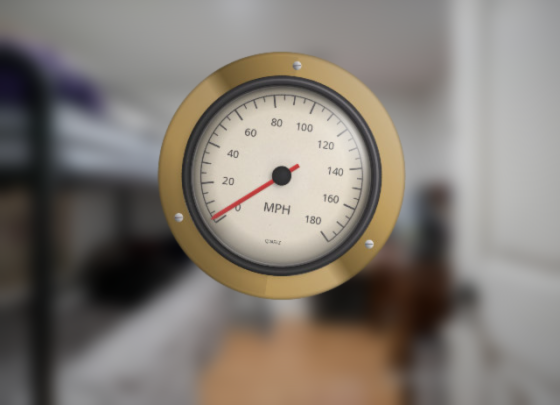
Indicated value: value=2.5 unit=mph
